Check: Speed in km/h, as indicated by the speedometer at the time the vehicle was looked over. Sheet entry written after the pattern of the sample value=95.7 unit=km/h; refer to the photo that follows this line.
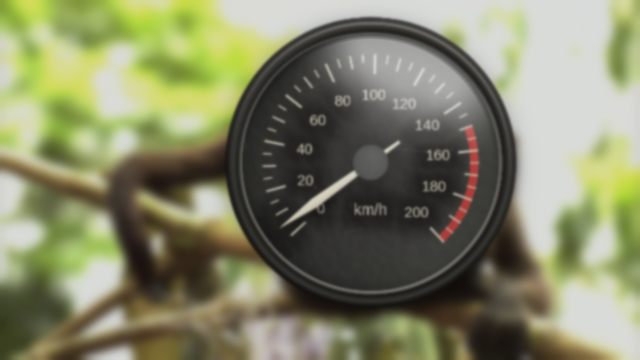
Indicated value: value=5 unit=km/h
